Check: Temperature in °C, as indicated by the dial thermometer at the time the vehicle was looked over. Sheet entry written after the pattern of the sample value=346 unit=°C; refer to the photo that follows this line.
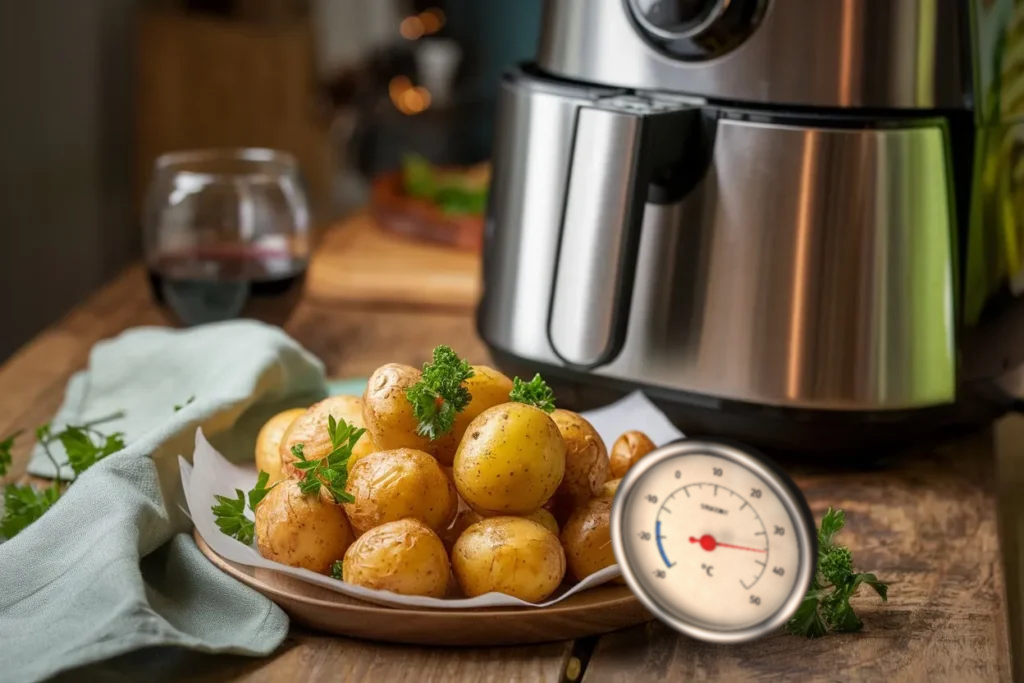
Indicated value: value=35 unit=°C
